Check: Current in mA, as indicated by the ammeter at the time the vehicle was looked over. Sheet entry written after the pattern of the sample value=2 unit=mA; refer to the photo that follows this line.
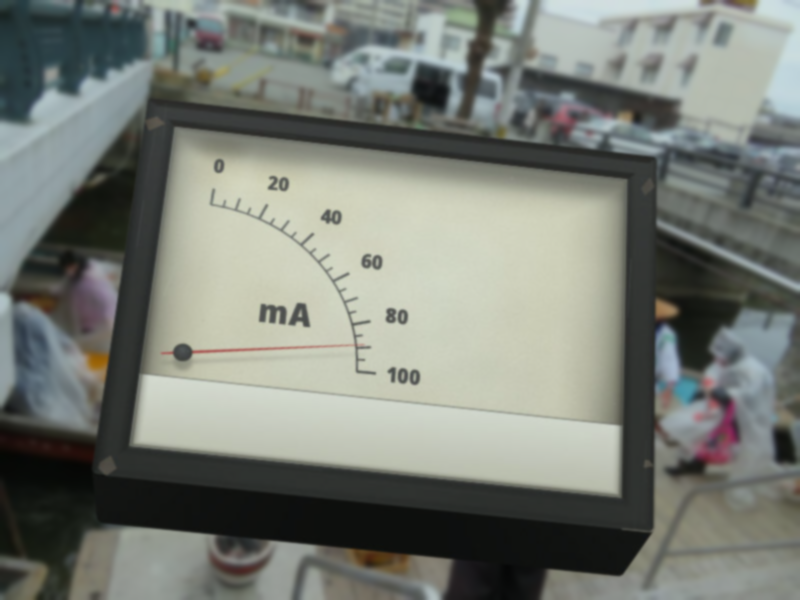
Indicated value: value=90 unit=mA
